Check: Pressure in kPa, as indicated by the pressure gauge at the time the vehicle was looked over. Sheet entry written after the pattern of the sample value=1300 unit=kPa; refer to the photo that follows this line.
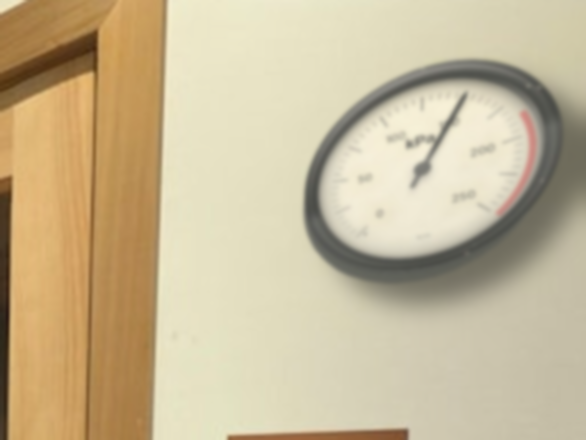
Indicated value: value=150 unit=kPa
